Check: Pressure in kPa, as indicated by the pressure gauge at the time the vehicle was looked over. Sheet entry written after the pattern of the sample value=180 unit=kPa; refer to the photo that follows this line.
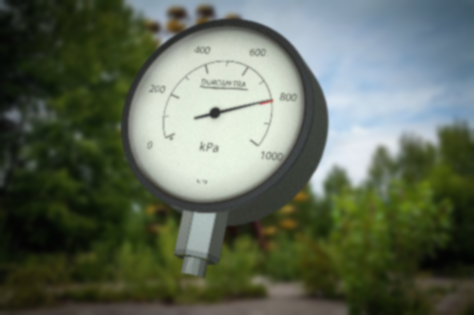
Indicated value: value=800 unit=kPa
